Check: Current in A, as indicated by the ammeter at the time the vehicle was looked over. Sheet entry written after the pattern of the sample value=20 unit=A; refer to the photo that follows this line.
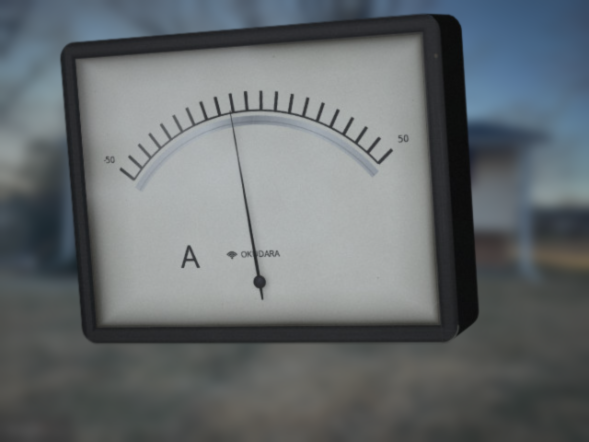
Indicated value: value=-5 unit=A
